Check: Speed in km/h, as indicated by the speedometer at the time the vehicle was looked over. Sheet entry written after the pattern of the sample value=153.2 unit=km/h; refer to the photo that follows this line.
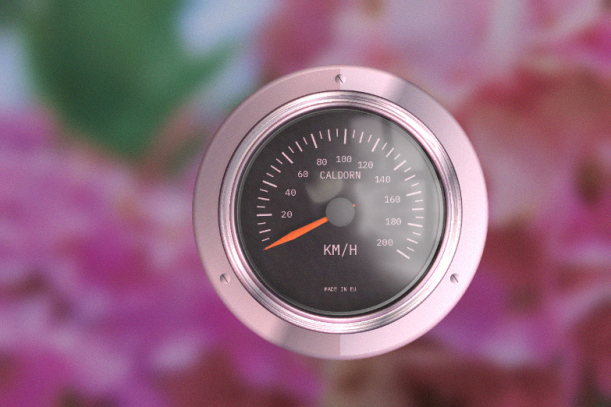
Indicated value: value=0 unit=km/h
